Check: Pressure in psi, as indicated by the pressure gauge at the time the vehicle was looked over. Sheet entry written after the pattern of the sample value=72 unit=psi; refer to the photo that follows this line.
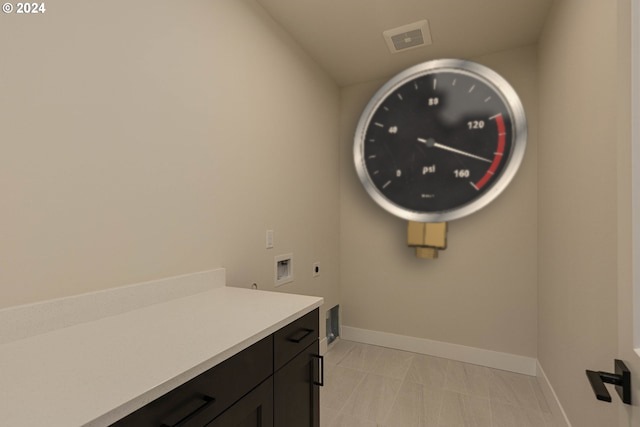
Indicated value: value=145 unit=psi
